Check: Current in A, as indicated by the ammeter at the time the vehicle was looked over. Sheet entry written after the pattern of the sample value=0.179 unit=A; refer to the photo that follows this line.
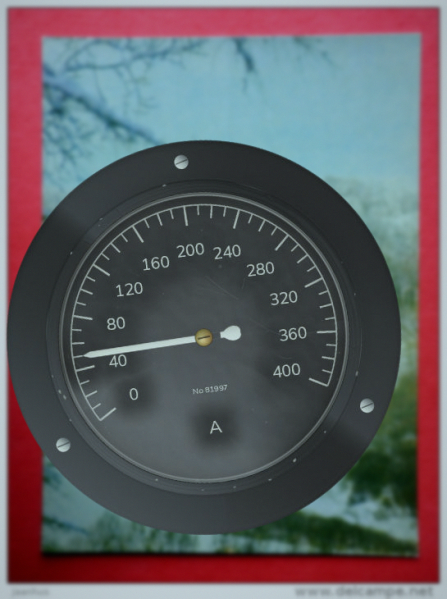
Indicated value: value=50 unit=A
